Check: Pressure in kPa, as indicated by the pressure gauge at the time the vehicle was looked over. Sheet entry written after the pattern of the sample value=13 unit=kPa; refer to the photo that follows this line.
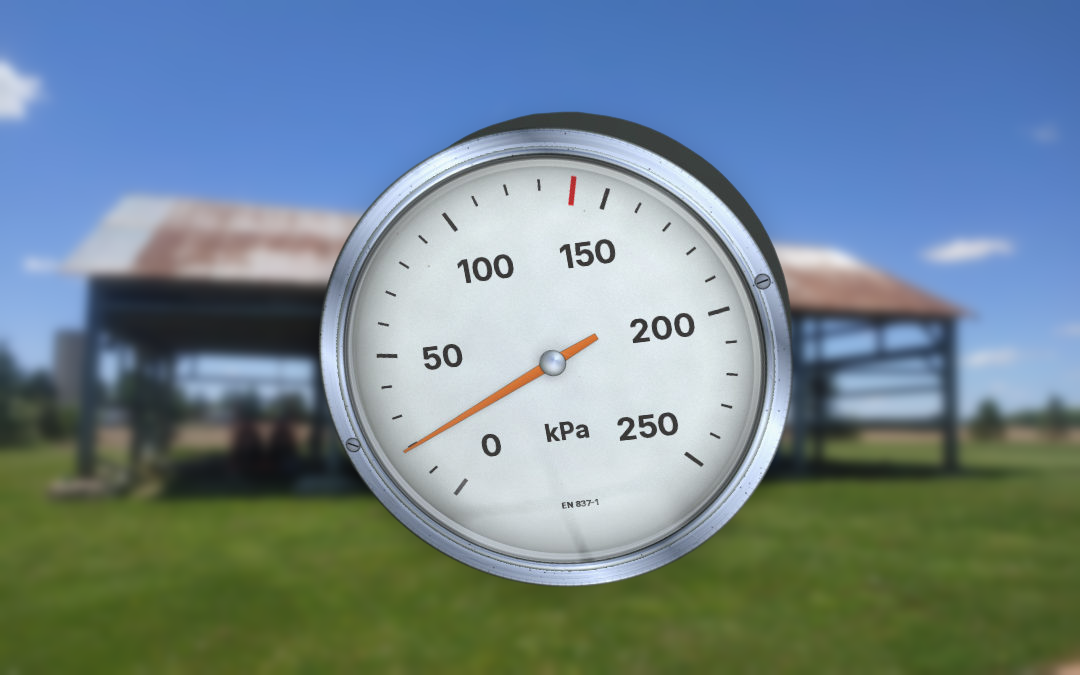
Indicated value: value=20 unit=kPa
